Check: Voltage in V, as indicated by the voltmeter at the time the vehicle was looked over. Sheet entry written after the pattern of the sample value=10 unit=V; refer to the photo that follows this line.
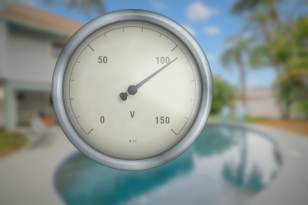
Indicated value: value=105 unit=V
